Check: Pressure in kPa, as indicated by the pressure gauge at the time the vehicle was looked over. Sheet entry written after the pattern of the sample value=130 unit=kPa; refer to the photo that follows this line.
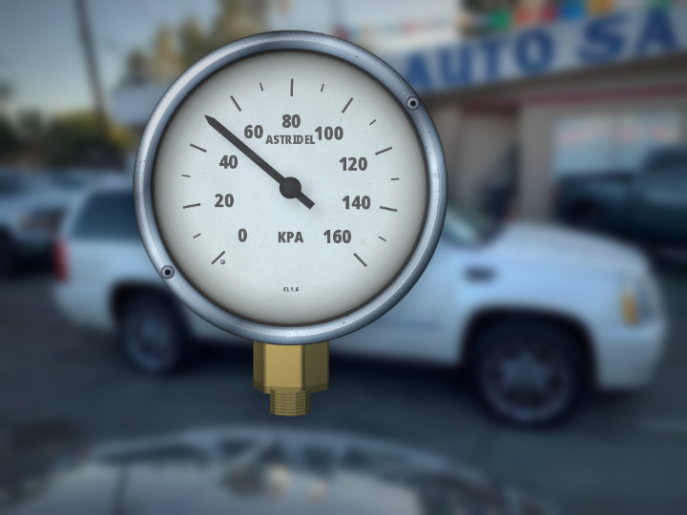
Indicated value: value=50 unit=kPa
